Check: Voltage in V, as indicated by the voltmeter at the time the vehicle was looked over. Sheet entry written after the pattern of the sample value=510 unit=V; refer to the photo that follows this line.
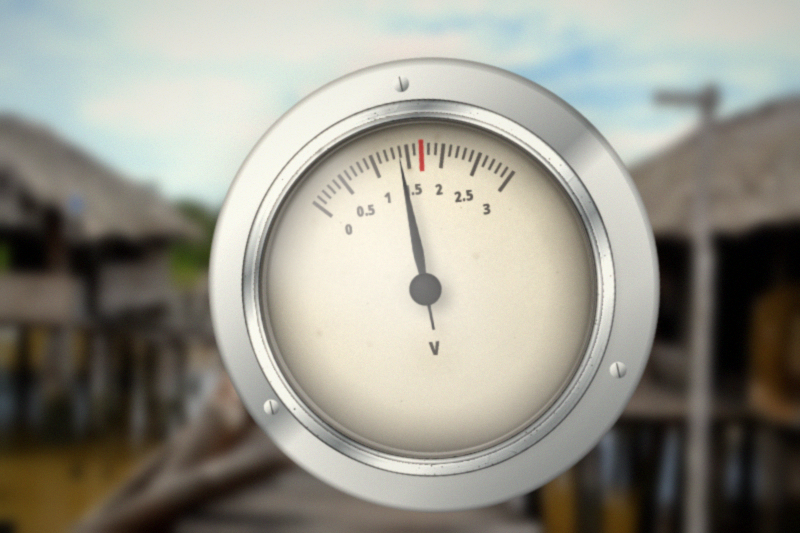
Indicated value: value=1.4 unit=V
